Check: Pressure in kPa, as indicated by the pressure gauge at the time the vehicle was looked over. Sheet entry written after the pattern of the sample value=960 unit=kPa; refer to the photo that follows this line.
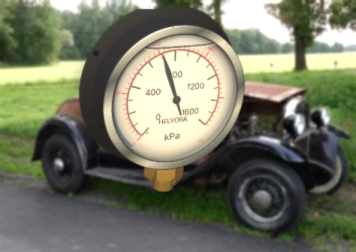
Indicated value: value=700 unit=kPa
